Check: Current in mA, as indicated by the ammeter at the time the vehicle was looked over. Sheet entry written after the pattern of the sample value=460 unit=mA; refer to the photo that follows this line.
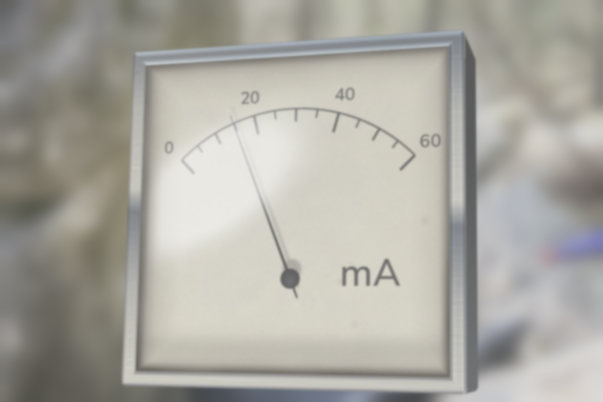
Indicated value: value=15 unit=mA
